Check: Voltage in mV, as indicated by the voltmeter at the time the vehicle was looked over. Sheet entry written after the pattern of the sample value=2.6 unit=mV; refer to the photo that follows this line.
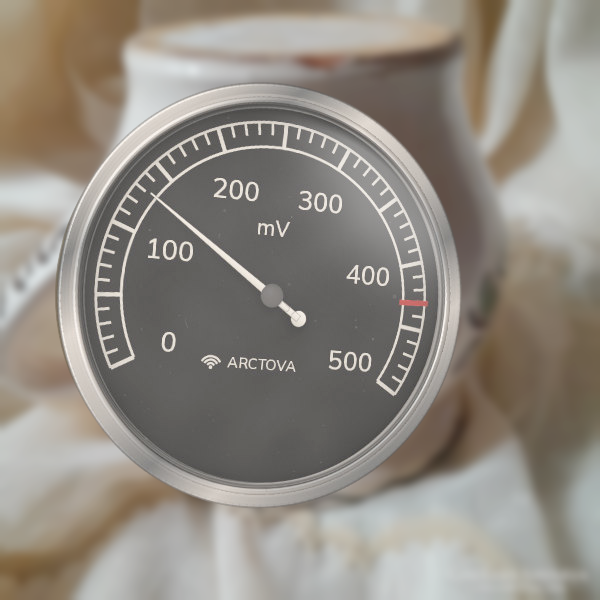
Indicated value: value=130 unit=mV
